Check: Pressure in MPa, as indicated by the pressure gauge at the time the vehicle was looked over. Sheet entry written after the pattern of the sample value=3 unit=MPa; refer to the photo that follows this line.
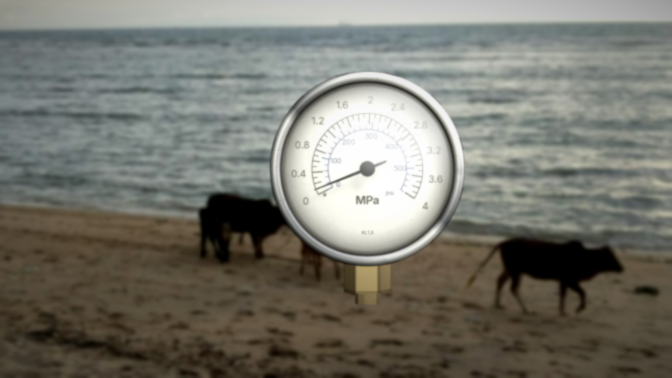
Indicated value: value=0.1 unit=MPa
